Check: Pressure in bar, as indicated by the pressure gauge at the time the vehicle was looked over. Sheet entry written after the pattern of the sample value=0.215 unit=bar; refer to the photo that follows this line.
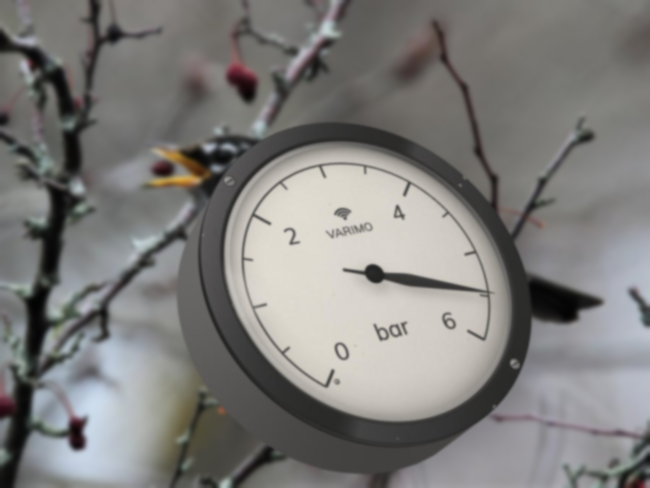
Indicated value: value=5.5 unit=bar
